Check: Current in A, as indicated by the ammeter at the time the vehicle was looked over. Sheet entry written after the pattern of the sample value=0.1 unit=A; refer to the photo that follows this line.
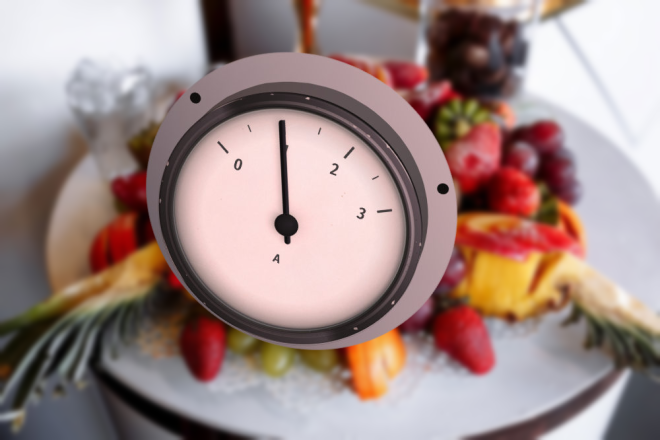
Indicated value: value=1 unit=A
